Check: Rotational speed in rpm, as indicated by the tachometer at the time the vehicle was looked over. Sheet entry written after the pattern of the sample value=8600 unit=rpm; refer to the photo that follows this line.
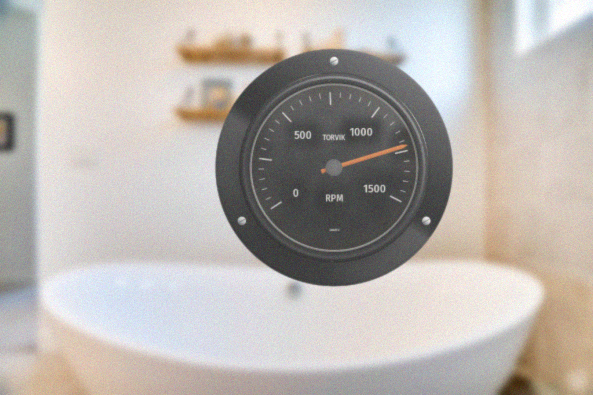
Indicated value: value=1225 unit=rpm
